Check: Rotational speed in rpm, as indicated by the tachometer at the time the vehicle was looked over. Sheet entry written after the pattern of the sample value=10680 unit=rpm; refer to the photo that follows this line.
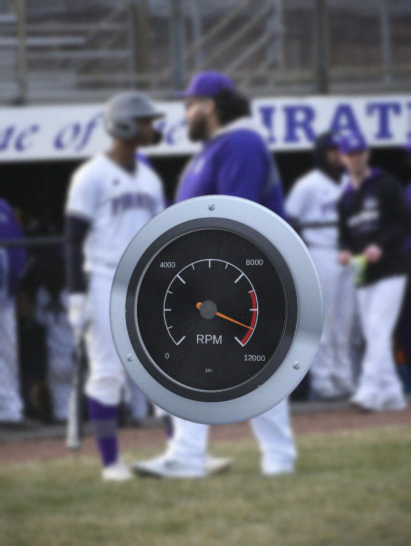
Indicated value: value=11000 unit=rpm
